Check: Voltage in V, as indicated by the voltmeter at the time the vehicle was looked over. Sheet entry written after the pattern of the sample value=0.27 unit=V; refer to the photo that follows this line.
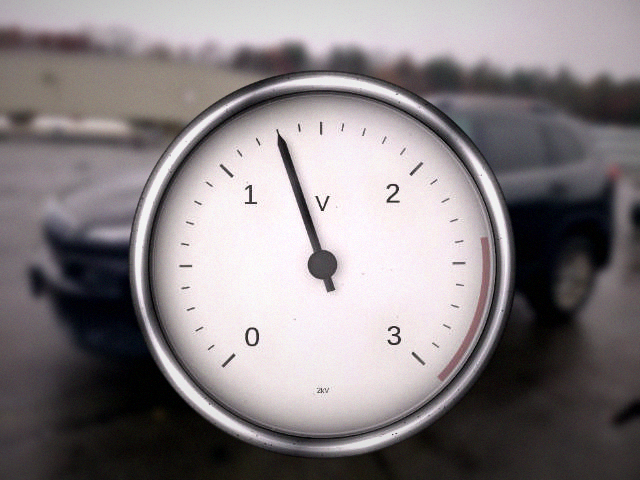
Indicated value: value=1.3 unit=V
